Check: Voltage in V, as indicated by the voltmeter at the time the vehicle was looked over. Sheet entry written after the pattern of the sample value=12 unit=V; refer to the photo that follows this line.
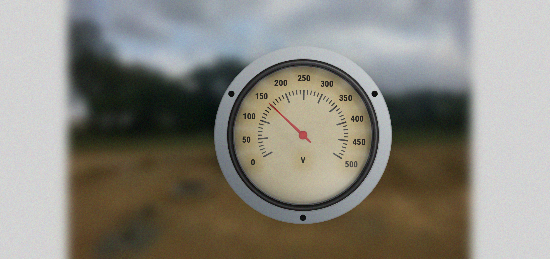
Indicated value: value=150 unit=V
